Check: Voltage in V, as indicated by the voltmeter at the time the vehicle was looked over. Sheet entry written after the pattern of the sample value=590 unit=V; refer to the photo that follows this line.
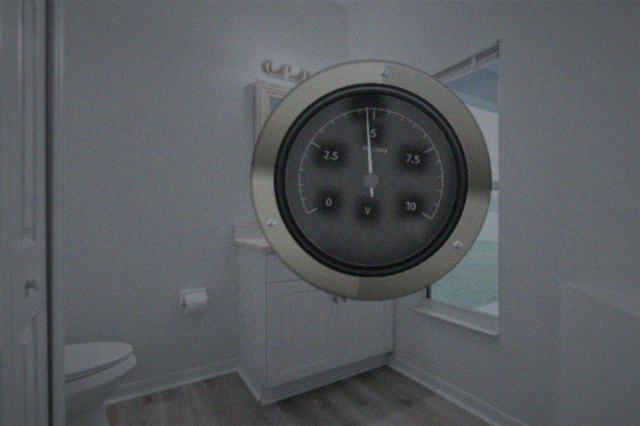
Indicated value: value=4.75 unit=V
